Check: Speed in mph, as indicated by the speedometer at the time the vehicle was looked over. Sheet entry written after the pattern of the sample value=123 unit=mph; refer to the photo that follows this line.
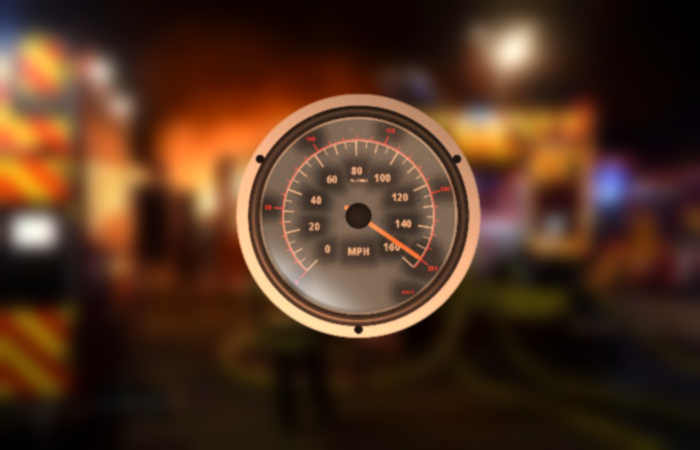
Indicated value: value=155 unit=mph
